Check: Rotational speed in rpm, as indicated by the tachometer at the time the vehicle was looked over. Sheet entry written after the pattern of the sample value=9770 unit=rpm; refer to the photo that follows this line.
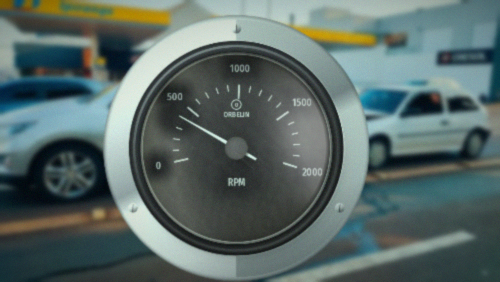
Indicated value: value=400 unit=rpm
